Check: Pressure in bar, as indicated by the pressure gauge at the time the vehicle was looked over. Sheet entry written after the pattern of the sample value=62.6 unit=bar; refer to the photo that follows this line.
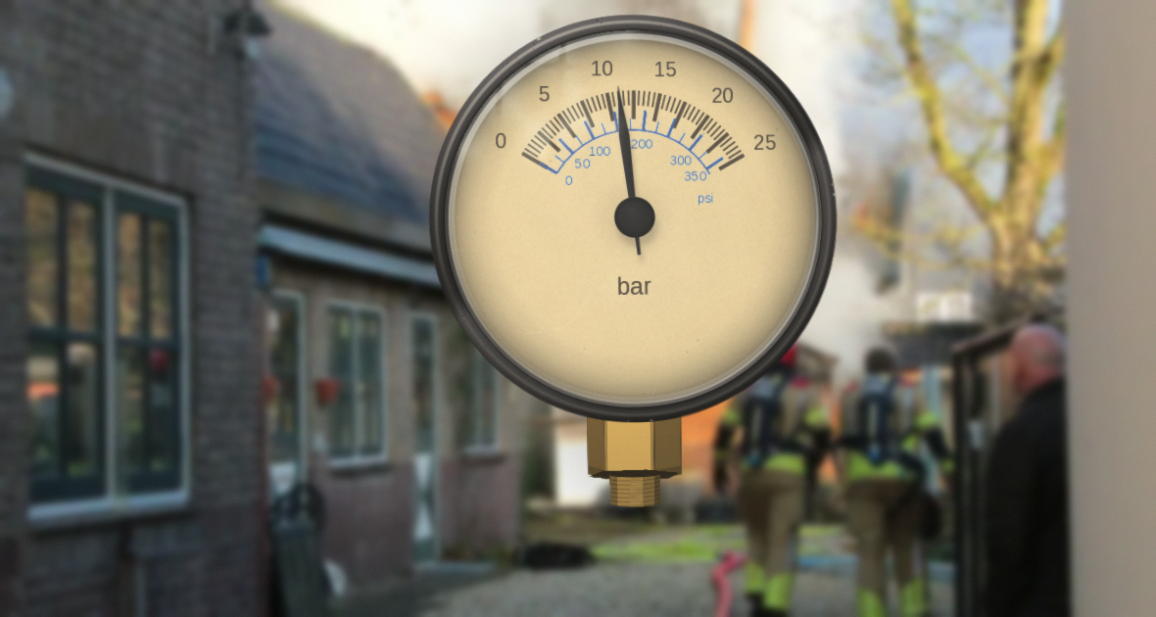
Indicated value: value=11 unit=bar
